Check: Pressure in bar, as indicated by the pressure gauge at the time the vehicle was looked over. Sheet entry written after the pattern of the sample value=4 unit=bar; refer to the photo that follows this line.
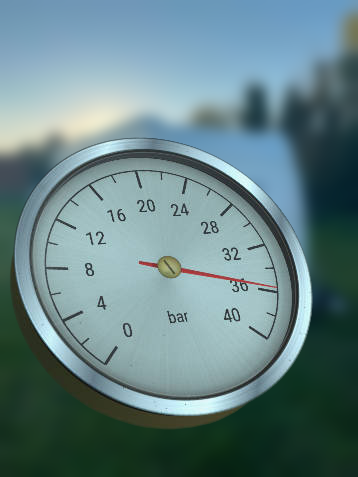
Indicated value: value=36 unit=bar
